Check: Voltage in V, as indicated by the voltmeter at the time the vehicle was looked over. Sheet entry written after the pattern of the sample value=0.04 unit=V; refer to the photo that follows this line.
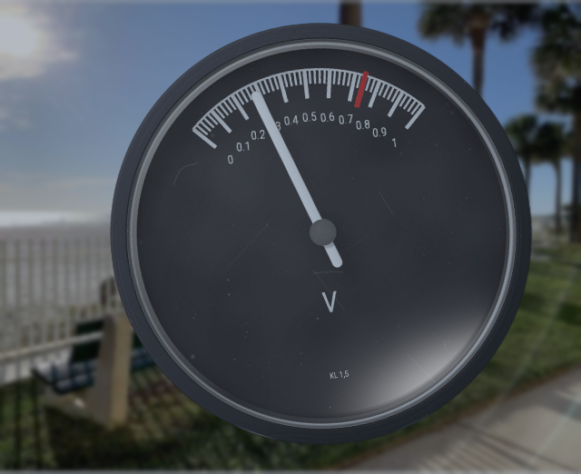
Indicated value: value=0.28 unit=V
